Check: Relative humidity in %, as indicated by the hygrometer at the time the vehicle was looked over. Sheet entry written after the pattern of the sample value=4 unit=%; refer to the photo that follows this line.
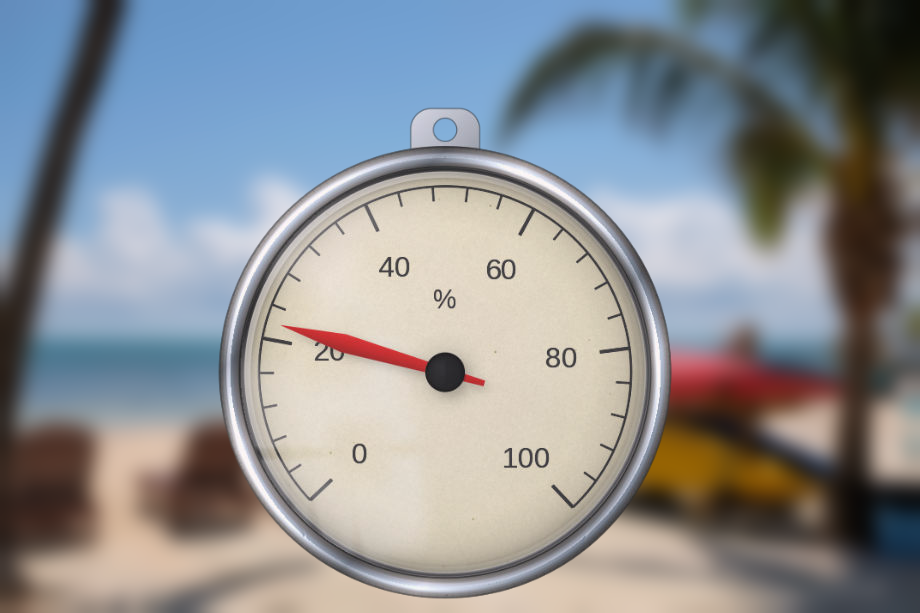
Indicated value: value=22 unit=%
